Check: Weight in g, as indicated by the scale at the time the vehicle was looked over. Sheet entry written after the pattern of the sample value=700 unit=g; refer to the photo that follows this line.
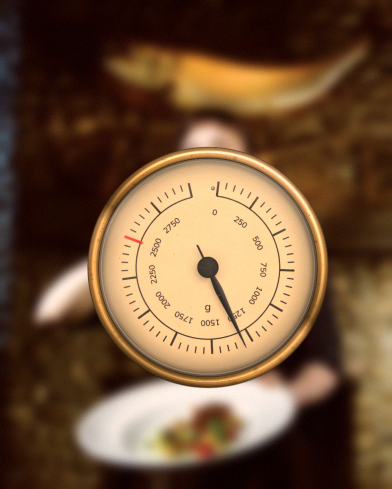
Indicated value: value=1300 unit=g
